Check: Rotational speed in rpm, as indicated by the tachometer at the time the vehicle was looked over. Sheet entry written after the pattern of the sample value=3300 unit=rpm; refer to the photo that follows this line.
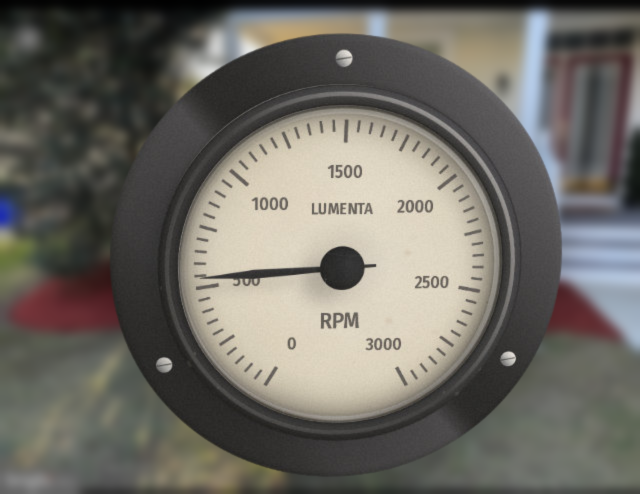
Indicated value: value=550 unit=rpm
